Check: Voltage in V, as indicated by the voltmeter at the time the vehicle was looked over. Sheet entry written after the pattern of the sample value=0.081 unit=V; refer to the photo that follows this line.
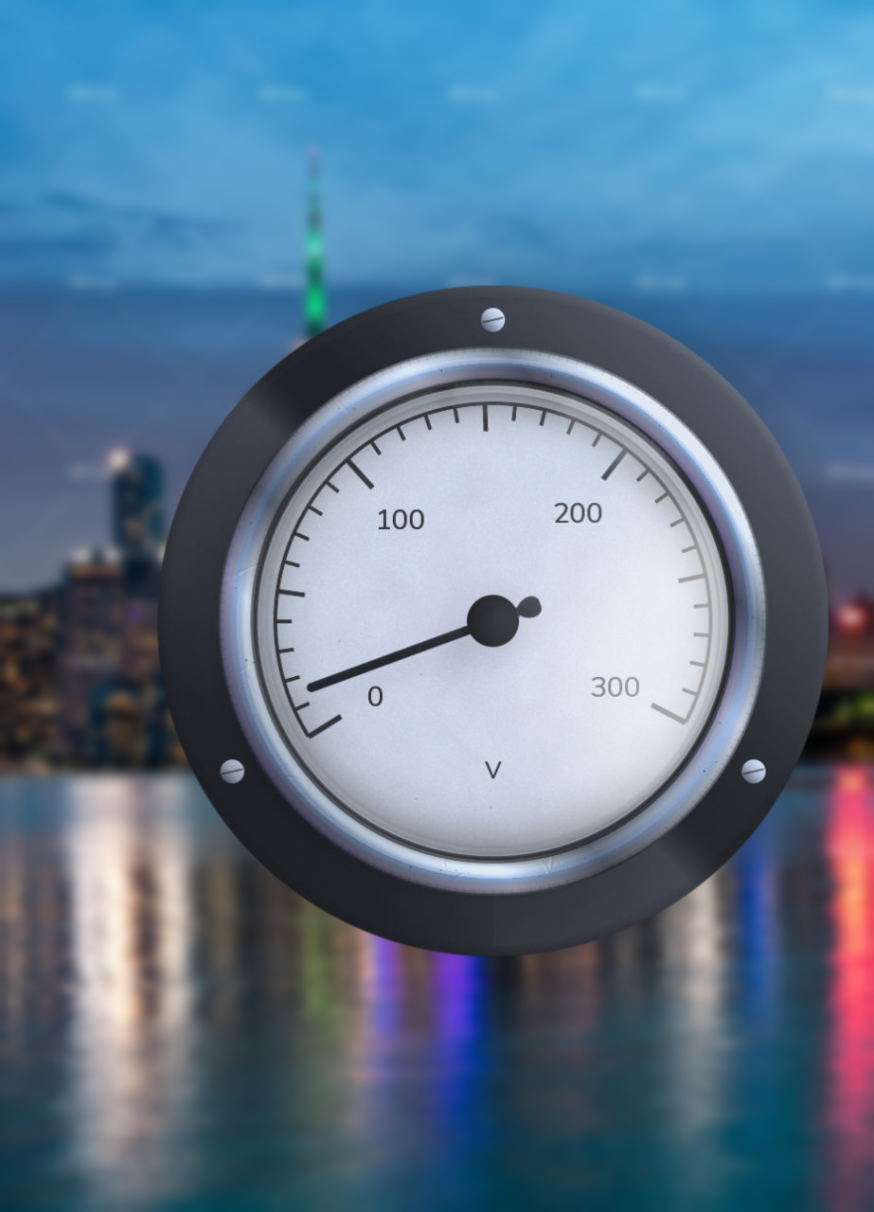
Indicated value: value=15 unit=V
